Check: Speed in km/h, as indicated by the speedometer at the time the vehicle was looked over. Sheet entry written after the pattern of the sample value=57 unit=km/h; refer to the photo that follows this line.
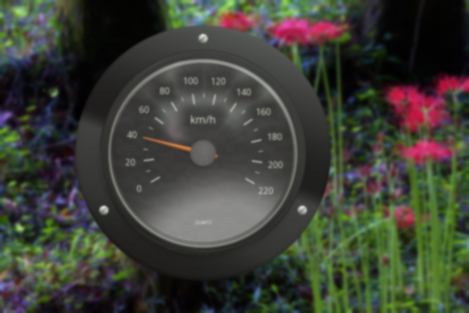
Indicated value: value=40 unit=km/h
